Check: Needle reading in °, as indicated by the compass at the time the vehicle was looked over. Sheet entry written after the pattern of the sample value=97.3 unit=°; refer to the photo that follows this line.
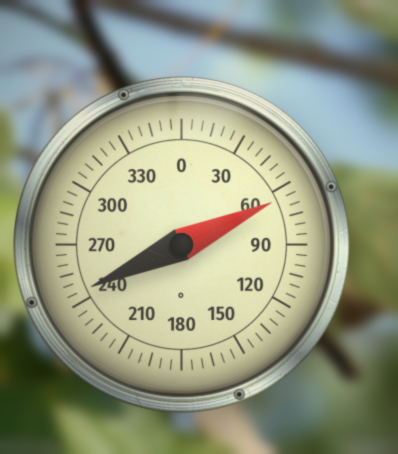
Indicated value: value=65 unit=°
